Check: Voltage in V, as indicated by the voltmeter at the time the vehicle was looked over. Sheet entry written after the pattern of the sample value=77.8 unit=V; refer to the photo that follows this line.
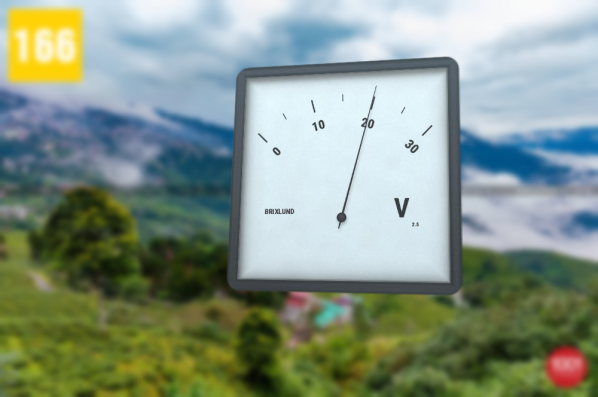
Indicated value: value=20 unit=V
